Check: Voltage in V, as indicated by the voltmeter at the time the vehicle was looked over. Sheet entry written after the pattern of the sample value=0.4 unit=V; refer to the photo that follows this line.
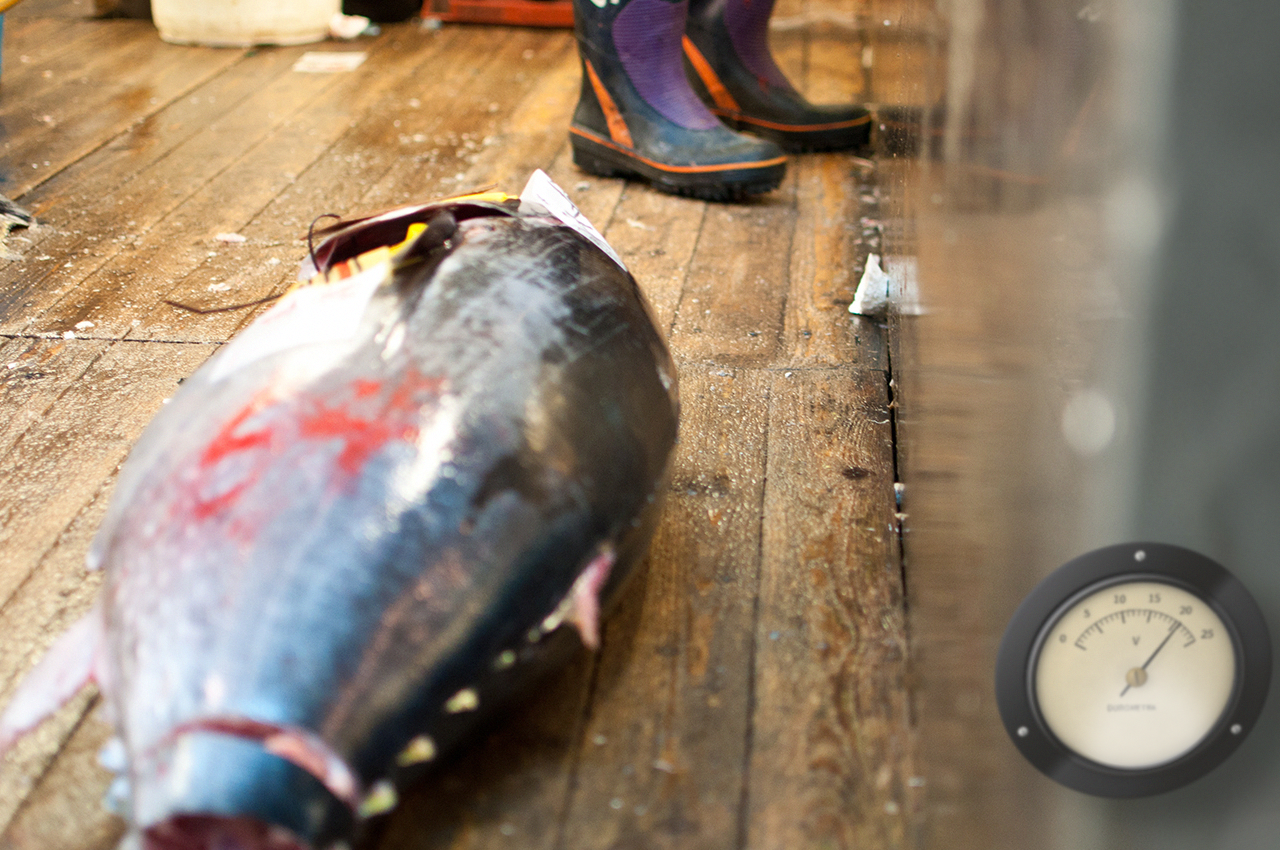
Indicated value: value=20 unit=V
